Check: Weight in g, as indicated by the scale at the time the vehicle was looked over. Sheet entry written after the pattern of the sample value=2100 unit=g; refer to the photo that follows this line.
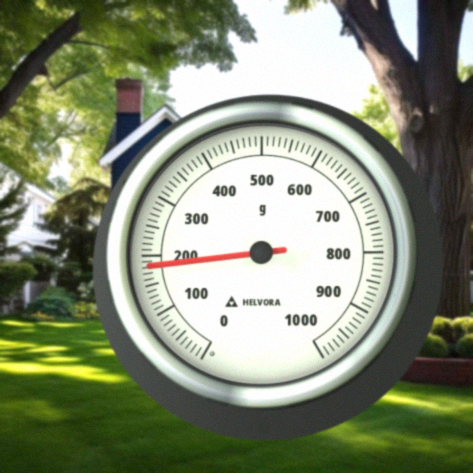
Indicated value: value=180 unit=g
